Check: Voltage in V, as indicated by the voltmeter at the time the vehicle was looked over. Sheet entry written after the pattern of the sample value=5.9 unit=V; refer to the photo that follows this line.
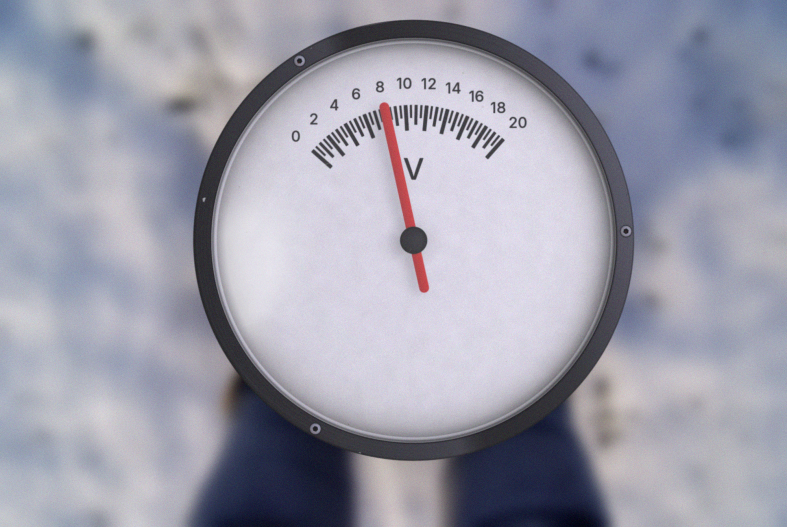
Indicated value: value=8 unit=V
